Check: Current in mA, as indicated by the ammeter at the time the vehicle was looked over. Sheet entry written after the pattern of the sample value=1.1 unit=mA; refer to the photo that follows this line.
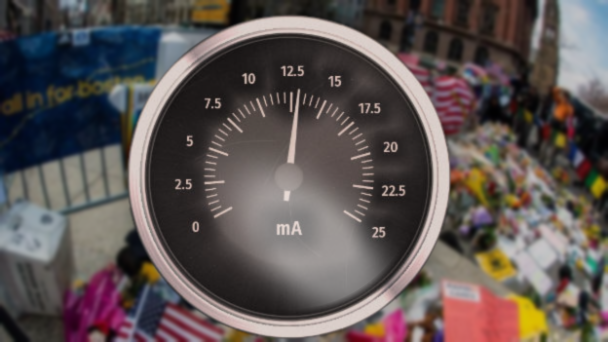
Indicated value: value=13 unit=mA
